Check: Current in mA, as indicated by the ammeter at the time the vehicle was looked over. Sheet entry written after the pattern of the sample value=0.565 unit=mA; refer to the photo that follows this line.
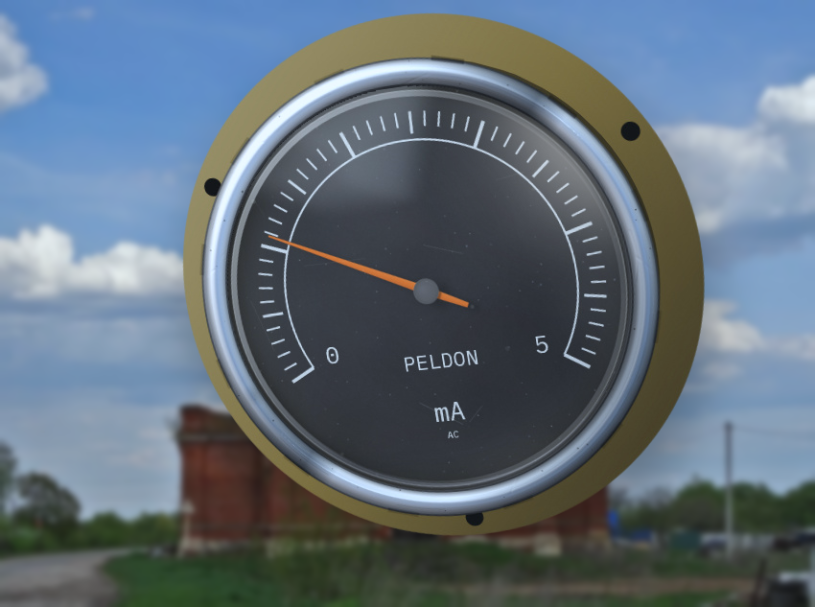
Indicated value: value=1.1 unit=mA
